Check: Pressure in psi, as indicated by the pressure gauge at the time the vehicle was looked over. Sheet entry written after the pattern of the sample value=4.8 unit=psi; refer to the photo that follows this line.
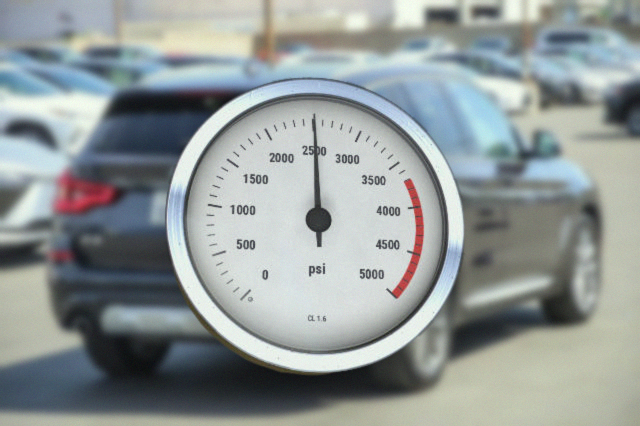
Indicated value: value=2500 unit=psi
